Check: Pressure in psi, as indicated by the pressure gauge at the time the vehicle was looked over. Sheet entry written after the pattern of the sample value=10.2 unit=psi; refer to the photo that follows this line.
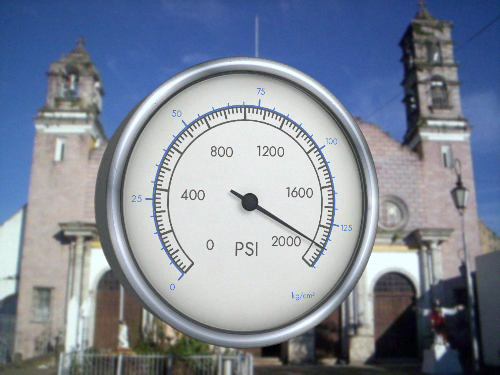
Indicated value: value=1900 unit=psi
